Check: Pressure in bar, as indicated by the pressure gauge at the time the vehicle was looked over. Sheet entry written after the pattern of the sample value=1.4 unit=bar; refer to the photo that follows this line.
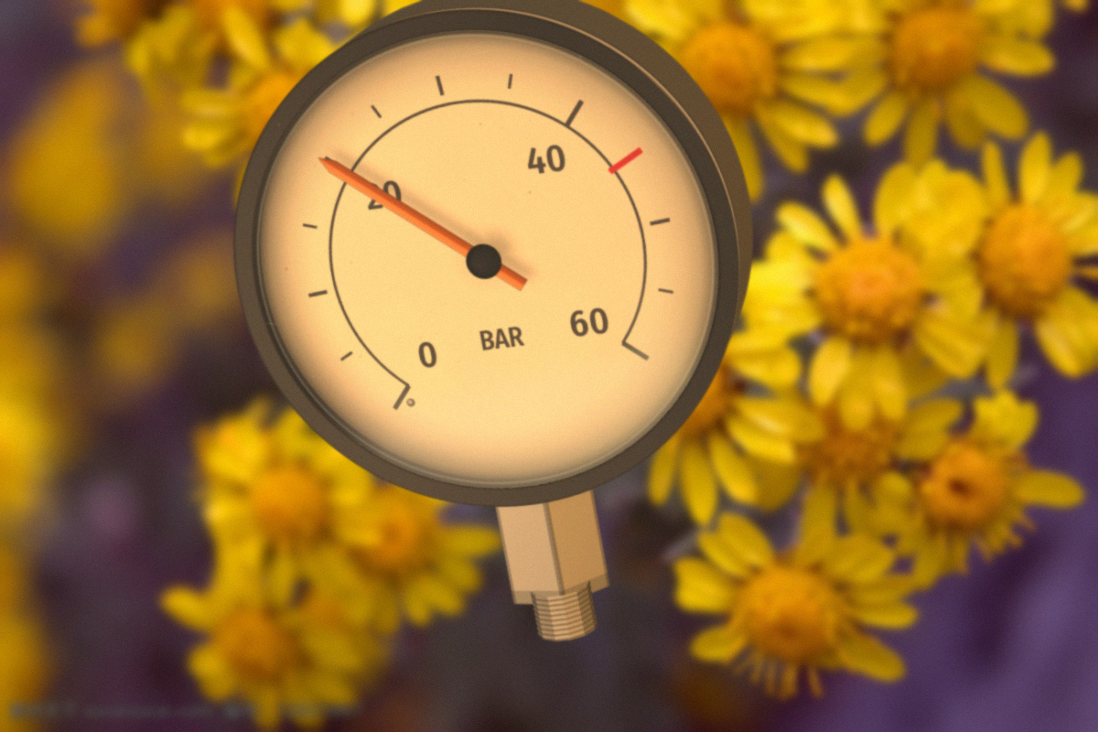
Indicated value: value=20 unit=bar
